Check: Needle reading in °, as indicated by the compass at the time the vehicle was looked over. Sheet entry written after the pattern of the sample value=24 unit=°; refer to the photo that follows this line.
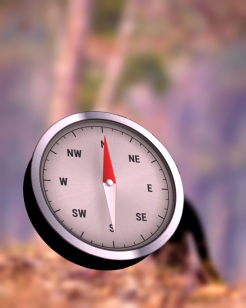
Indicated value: value=0 unit=°
